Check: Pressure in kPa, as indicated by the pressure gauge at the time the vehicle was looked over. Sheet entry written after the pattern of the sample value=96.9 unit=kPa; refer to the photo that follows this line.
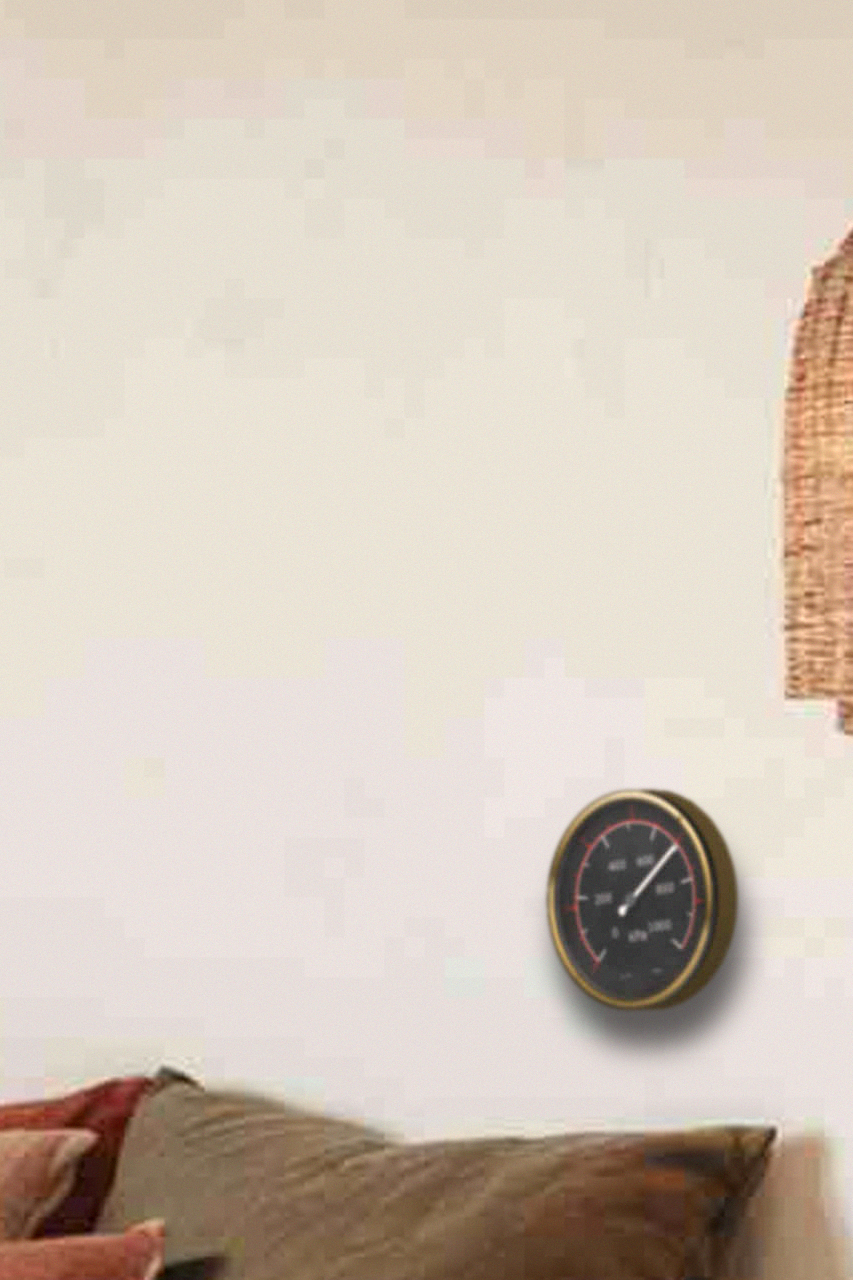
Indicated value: value=700 unit=kPa
